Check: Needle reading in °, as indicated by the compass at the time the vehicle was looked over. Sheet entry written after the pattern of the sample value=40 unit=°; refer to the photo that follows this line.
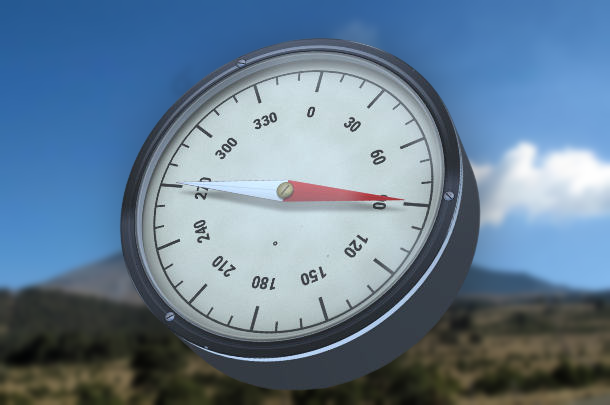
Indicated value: value=90 unit=°
